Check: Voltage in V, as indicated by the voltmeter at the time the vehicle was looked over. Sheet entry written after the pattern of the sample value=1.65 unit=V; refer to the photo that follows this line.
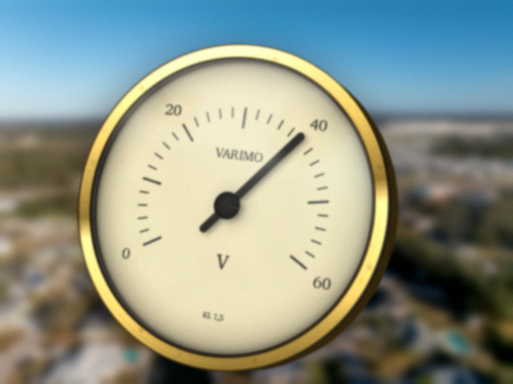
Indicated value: value=40 unit=V
